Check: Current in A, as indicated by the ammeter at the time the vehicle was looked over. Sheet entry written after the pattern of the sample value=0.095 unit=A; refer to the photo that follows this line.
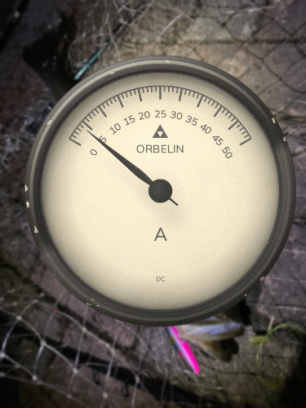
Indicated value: value=4 unit=A
